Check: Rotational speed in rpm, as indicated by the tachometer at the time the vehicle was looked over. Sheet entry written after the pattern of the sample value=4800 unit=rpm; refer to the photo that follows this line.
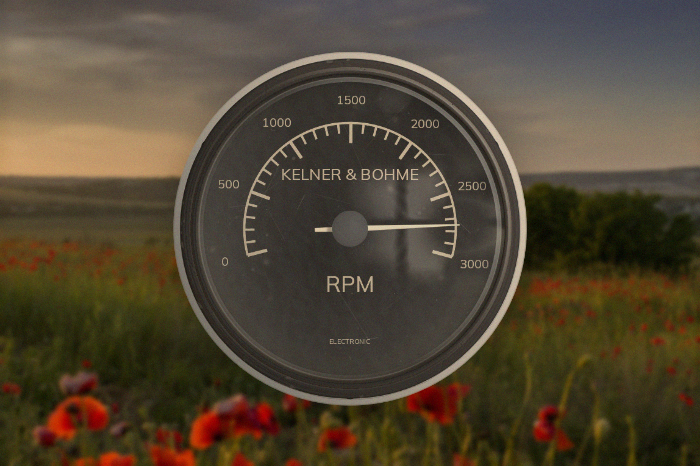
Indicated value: value=2750 unit=rpm
